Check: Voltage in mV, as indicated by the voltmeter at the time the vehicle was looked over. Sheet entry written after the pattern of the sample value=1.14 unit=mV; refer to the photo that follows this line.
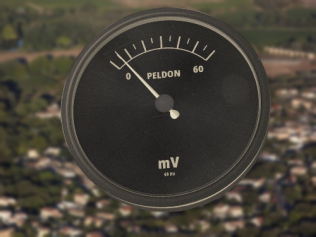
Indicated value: value=5 unit=mV
